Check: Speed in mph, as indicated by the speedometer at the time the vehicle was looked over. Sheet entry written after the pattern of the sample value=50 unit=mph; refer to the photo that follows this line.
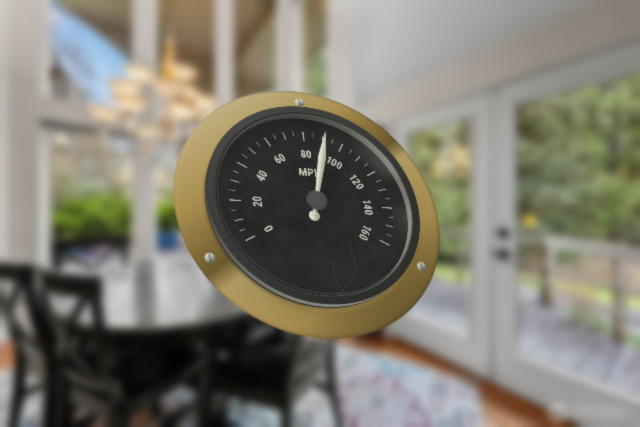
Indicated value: value=90 unit=mph
